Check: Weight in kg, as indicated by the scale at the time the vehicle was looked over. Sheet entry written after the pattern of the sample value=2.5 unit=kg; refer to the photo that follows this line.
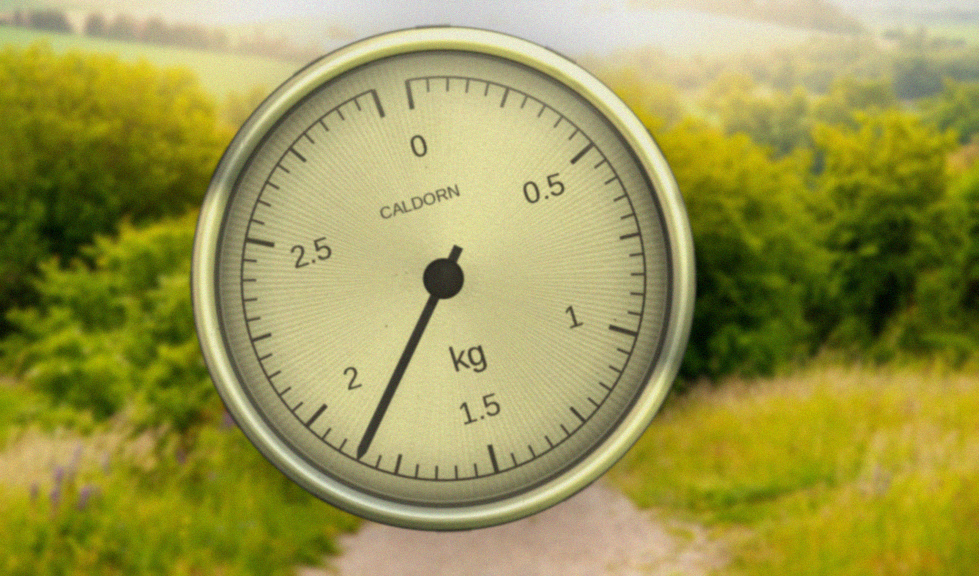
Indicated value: value=1.85 unit=kg
